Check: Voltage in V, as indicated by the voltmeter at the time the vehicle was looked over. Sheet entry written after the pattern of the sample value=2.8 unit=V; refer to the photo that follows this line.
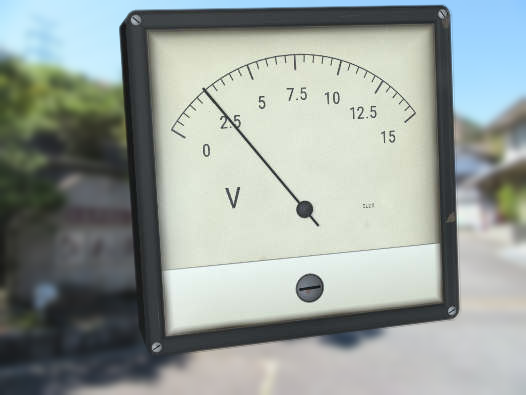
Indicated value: value=2.5 unit=V
